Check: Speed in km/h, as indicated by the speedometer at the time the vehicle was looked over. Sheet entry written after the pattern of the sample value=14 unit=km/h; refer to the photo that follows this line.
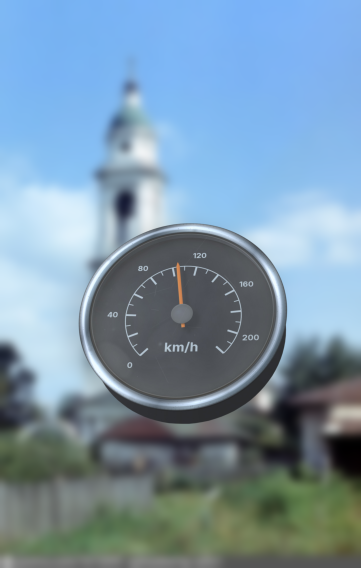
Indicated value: value=105 unit=km/h
